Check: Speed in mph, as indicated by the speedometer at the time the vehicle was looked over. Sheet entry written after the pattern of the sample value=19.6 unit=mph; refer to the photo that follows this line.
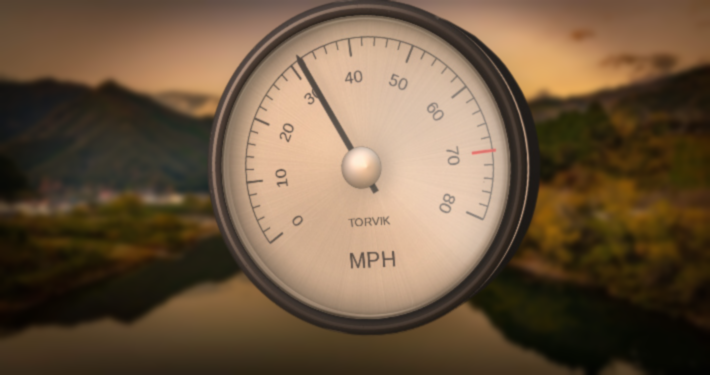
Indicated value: value=32 unit=mph
